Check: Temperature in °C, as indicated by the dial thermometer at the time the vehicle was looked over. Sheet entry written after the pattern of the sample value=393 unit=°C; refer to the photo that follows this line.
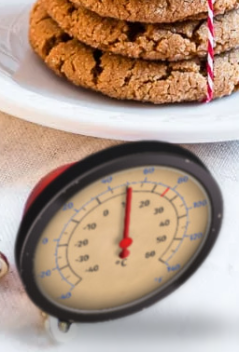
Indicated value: value=10 unit=°C
